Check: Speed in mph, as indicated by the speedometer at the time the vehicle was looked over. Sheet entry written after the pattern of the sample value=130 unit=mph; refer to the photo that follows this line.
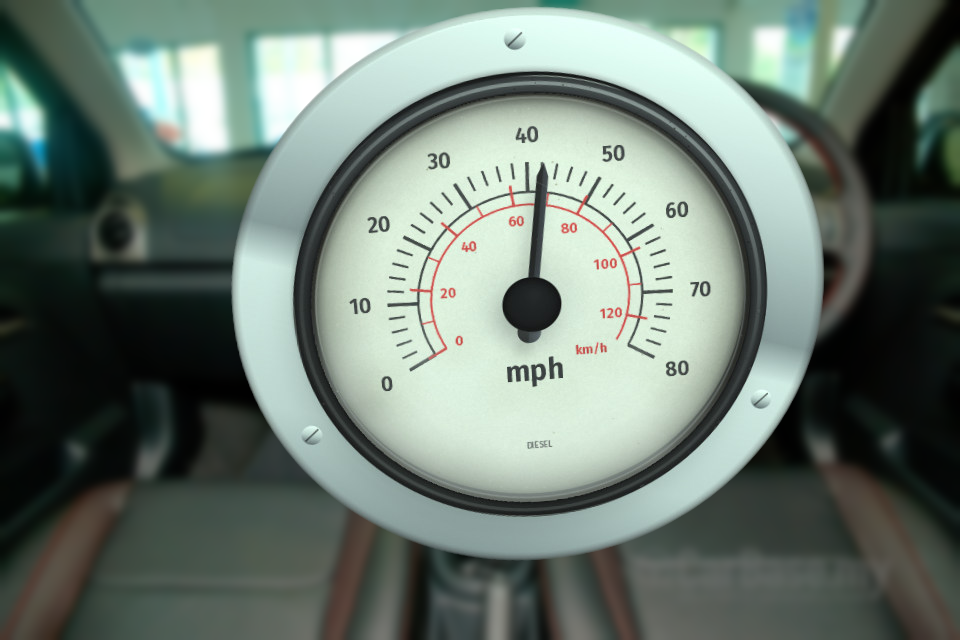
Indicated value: value=42 unit=mph
